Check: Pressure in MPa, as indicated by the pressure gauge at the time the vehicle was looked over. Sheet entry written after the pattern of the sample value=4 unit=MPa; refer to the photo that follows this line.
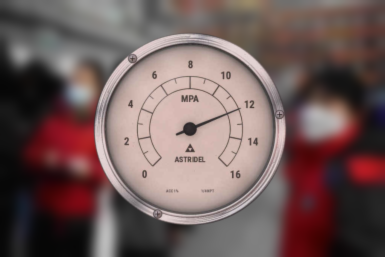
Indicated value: value=12 unit=MPa
